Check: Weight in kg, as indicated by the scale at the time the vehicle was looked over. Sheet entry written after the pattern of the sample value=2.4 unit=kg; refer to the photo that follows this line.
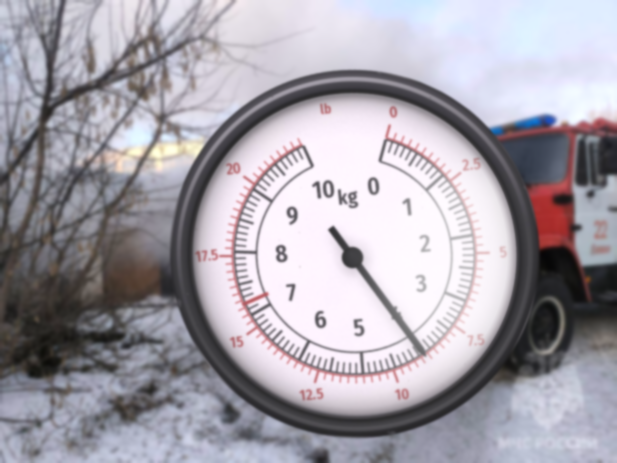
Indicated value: value=4 unit=kg
